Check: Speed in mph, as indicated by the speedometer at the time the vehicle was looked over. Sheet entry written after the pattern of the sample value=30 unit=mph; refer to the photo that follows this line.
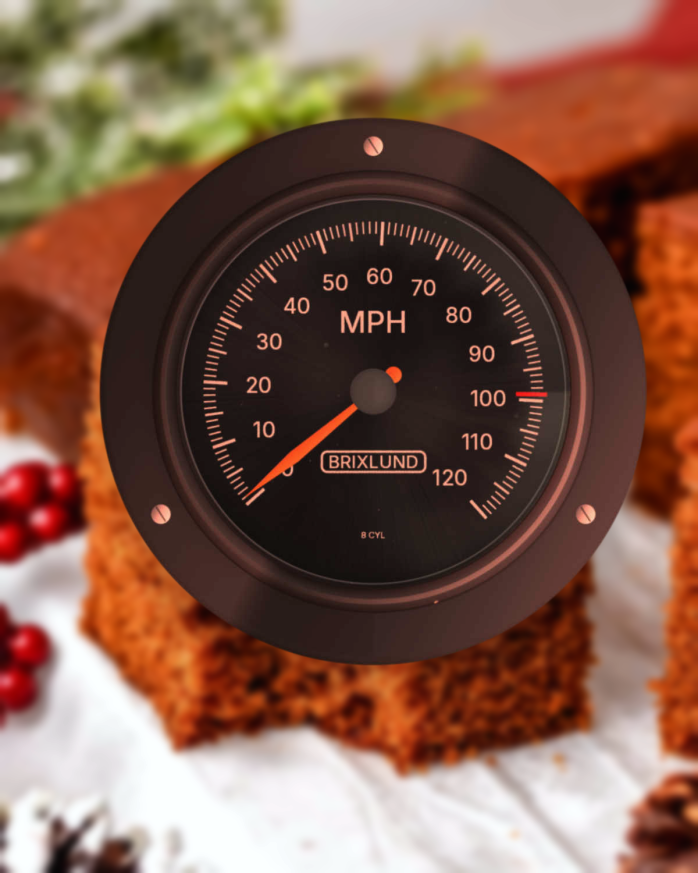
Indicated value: value=1 unit=mph
